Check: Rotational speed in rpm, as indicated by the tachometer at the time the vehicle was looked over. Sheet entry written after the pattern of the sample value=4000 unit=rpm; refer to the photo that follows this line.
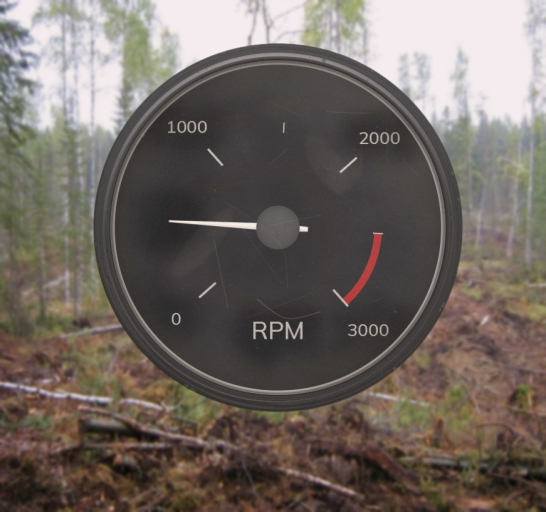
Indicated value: value=500 unit=rpm
